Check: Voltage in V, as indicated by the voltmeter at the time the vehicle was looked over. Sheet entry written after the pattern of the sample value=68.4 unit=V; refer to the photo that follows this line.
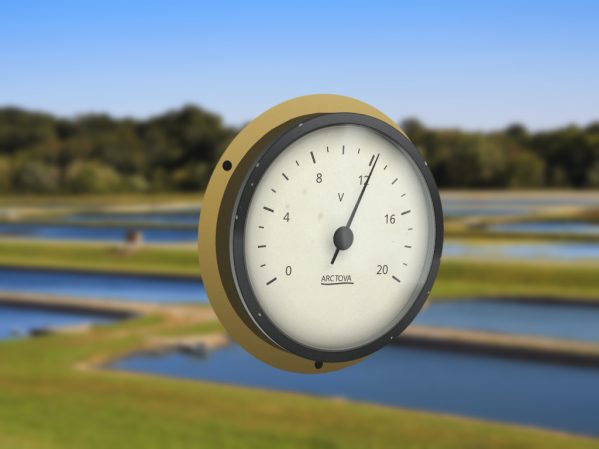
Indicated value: value=12 unit=V
